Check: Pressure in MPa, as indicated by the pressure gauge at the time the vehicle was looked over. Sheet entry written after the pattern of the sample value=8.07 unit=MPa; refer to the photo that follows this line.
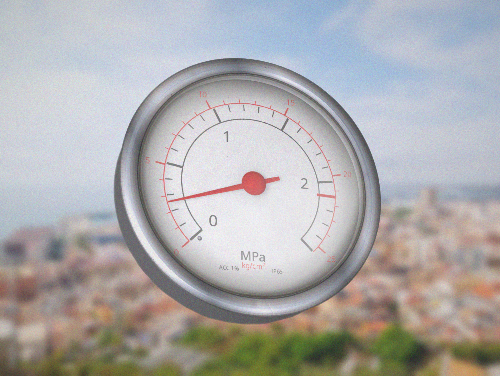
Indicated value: value=0.25 unit=MPa
